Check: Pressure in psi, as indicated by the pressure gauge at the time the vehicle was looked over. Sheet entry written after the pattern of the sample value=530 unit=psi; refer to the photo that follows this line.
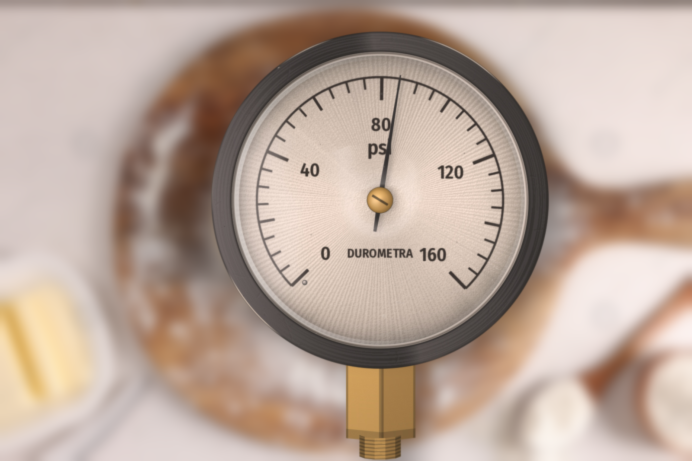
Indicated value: value=85 unit=psi
